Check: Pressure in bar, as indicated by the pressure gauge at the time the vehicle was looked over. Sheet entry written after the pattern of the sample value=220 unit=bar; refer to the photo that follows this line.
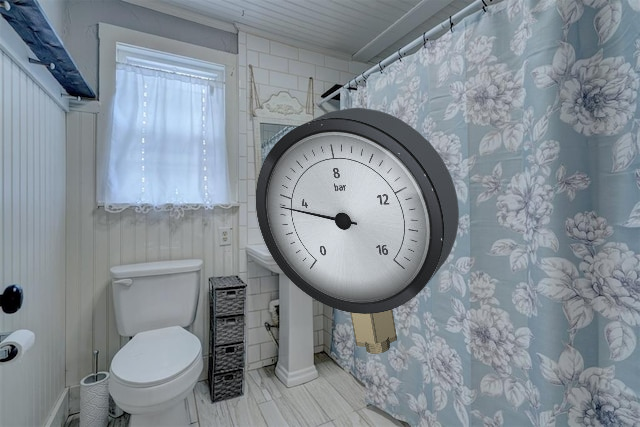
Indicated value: value=3.5 unit=bar
